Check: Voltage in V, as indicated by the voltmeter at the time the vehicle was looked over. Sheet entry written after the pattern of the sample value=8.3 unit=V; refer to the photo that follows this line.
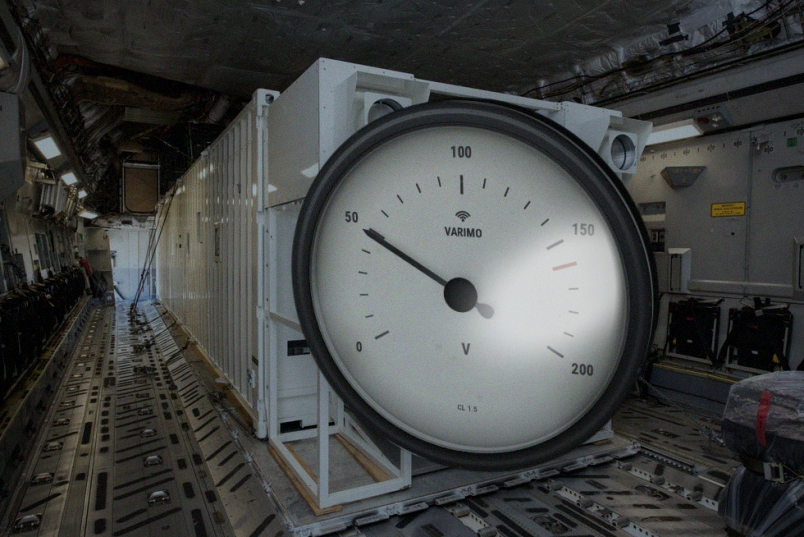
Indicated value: value=50 unit=V
